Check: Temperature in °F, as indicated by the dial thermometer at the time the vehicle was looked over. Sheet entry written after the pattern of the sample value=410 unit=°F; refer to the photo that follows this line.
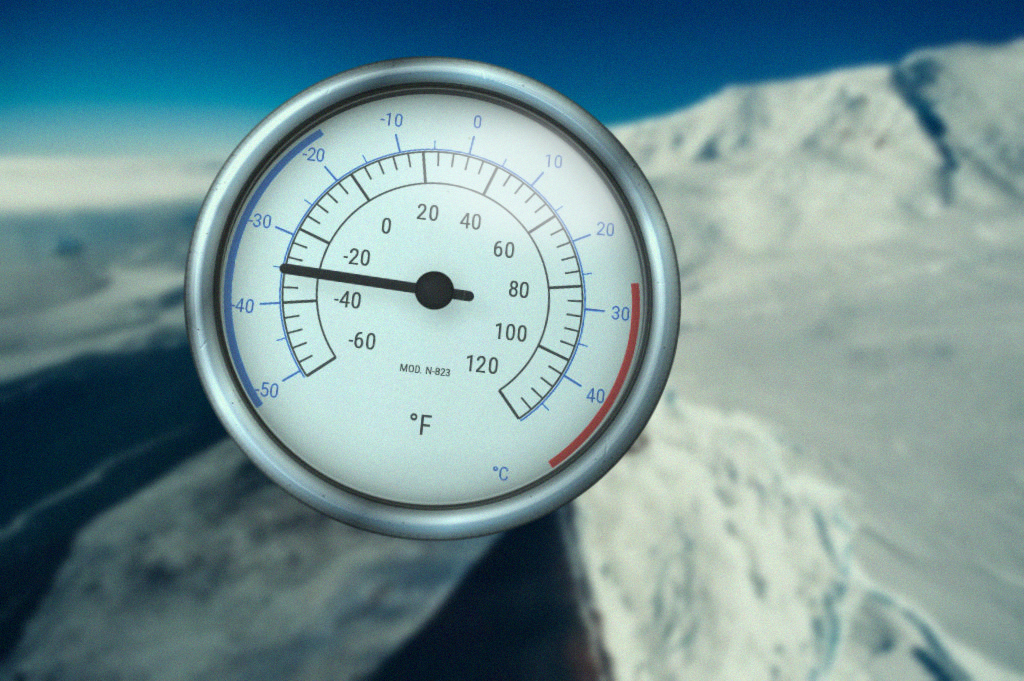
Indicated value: value=-32 unit=°F
